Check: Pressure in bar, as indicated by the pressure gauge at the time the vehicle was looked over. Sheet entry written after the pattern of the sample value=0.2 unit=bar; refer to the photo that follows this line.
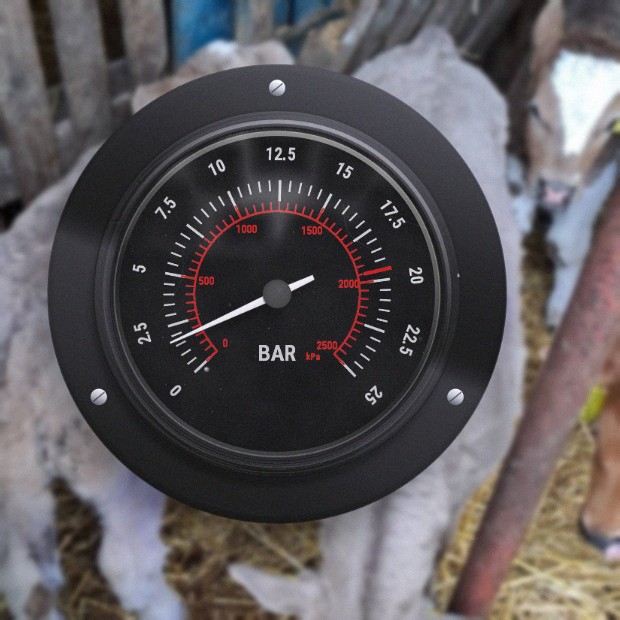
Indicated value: value=1.75 unit=bar
